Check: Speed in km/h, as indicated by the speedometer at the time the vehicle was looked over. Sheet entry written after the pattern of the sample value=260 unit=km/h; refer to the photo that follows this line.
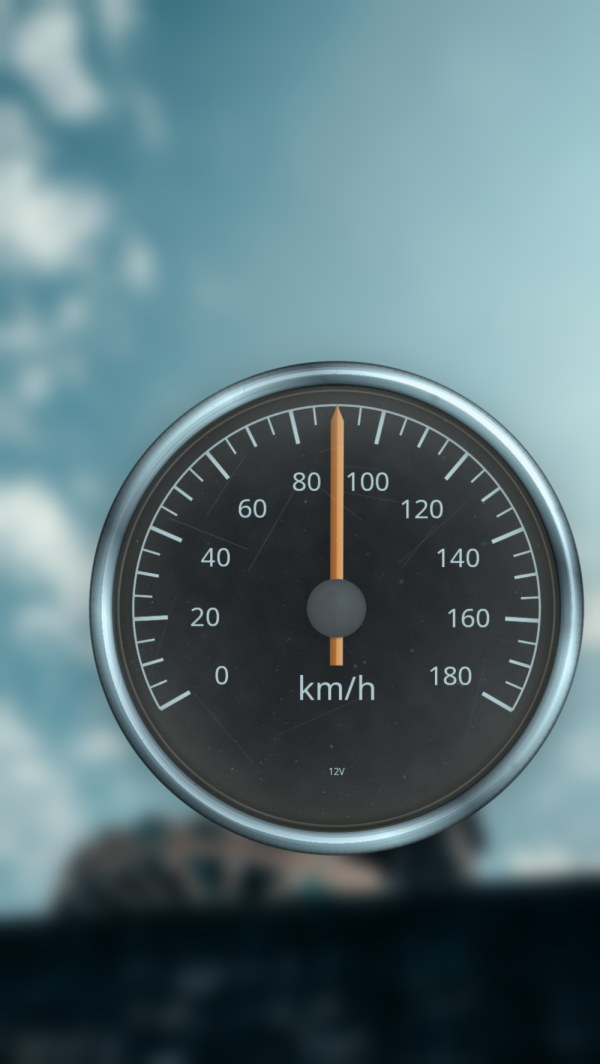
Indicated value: value=90 unit=km/h
